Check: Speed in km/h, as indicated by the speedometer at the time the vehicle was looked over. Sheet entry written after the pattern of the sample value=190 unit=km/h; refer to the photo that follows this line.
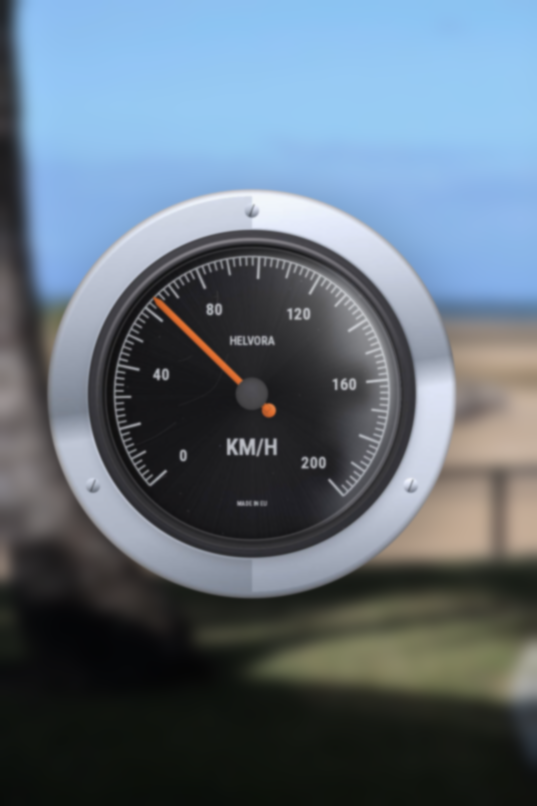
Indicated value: value=64 unit=km/h
